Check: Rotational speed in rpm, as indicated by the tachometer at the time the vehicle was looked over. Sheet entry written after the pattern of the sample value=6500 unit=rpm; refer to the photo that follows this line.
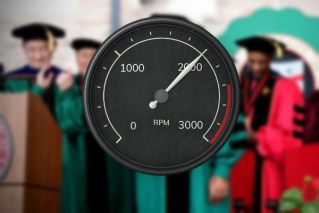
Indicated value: value=2000 unit=rpm
